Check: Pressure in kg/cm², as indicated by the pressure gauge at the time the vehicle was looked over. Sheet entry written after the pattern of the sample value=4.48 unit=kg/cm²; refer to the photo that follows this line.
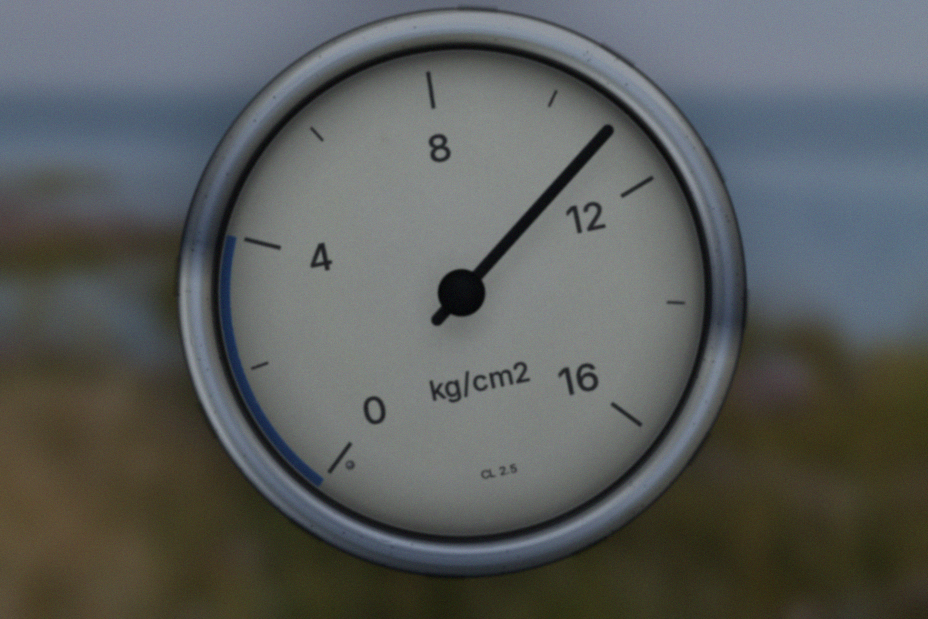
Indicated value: value=11 unit=kg/cm²
